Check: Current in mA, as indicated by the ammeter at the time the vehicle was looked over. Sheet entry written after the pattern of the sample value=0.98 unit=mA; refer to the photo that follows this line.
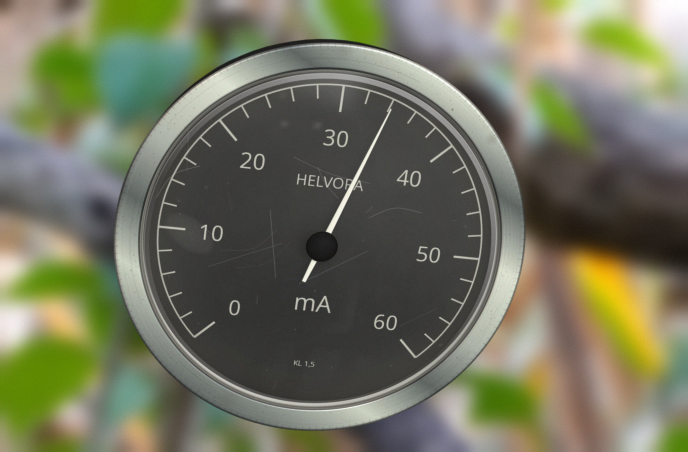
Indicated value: value=34 unit=mA
